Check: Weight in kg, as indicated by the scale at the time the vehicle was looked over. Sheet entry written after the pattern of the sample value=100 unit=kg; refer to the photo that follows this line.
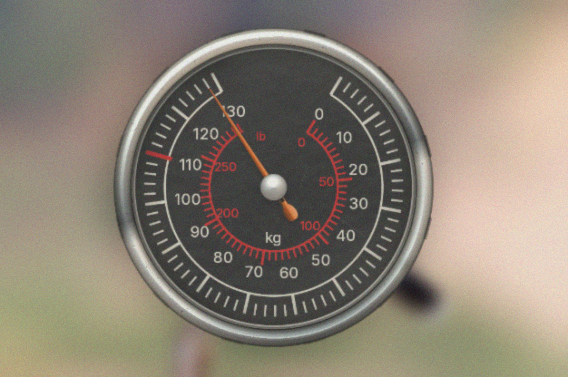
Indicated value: value=128 unit=kg
